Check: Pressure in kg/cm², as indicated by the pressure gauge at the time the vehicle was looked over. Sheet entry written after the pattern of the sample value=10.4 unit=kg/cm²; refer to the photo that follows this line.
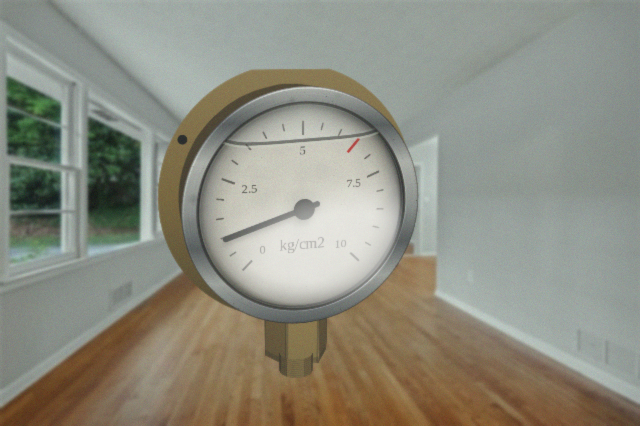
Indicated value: value=1 unit=kg/cm²
